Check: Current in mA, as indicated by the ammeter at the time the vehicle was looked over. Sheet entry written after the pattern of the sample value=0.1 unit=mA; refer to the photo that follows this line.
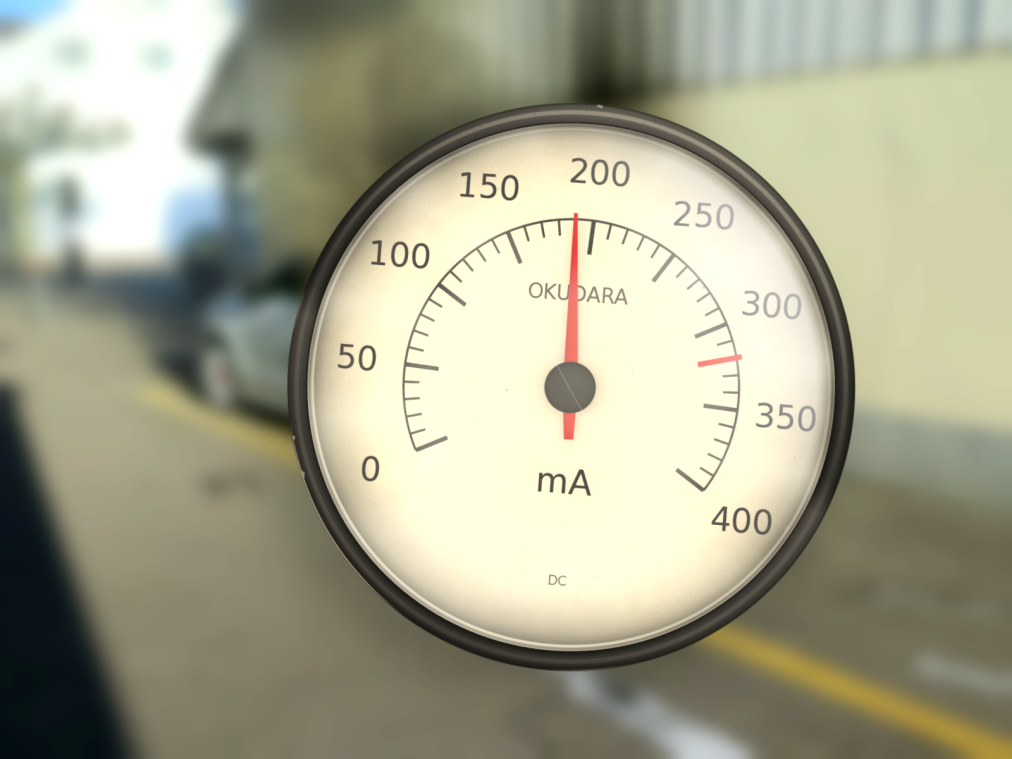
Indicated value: value=190 unit=mA
